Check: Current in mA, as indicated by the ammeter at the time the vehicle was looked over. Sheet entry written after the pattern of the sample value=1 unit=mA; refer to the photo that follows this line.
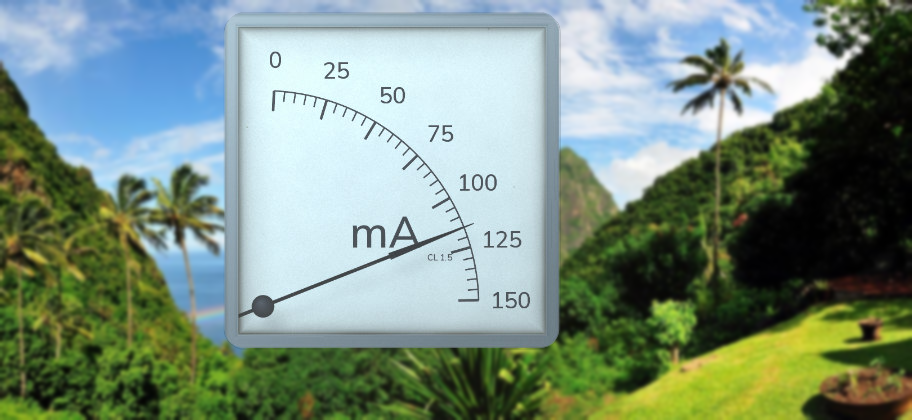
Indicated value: value=115 unit=mA
